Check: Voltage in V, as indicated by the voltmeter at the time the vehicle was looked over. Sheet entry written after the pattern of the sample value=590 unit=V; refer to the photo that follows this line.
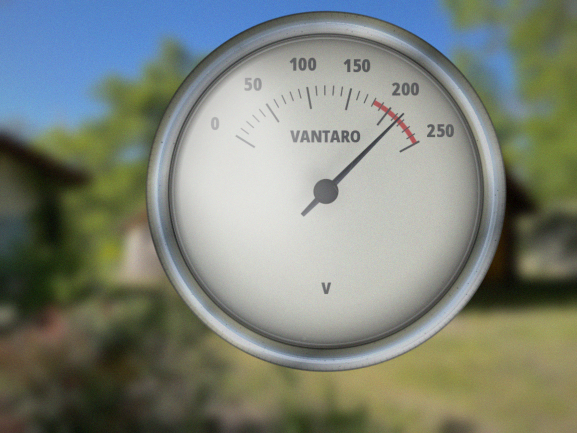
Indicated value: value=215 unit=V
